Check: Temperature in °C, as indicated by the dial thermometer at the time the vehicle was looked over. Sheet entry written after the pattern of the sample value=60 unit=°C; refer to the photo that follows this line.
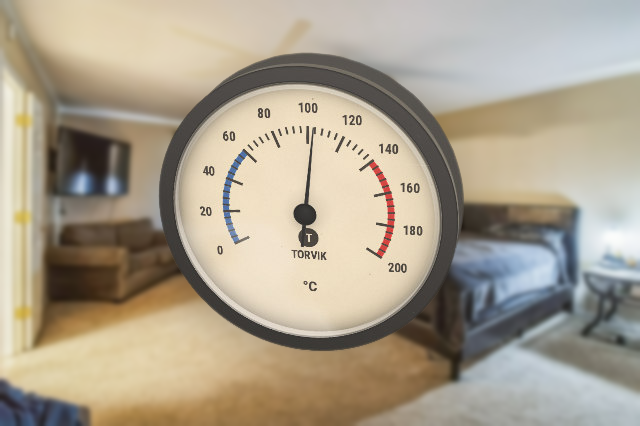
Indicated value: value=104 unit=°C
